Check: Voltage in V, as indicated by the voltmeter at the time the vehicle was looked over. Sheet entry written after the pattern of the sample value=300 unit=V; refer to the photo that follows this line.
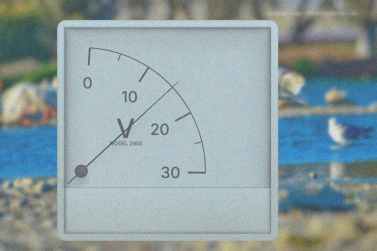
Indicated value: value=15 unit=V
